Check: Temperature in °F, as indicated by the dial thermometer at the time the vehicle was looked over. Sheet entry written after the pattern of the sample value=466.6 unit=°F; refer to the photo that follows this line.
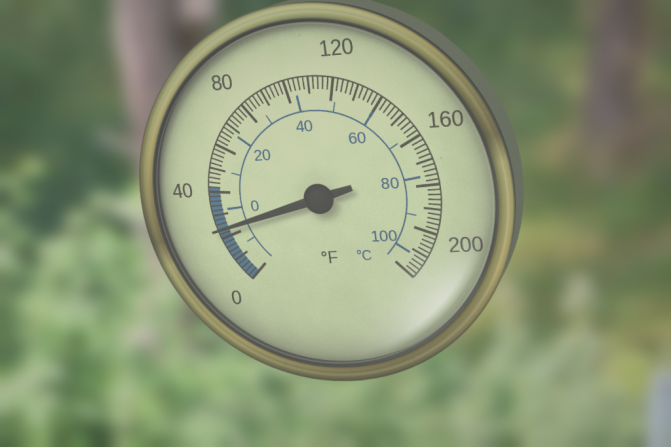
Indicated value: value=24 unit=°F
